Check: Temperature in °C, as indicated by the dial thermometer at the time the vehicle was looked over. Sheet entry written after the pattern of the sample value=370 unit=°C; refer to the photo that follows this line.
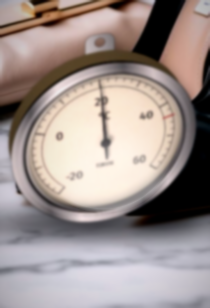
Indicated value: value=20 unit=°C
